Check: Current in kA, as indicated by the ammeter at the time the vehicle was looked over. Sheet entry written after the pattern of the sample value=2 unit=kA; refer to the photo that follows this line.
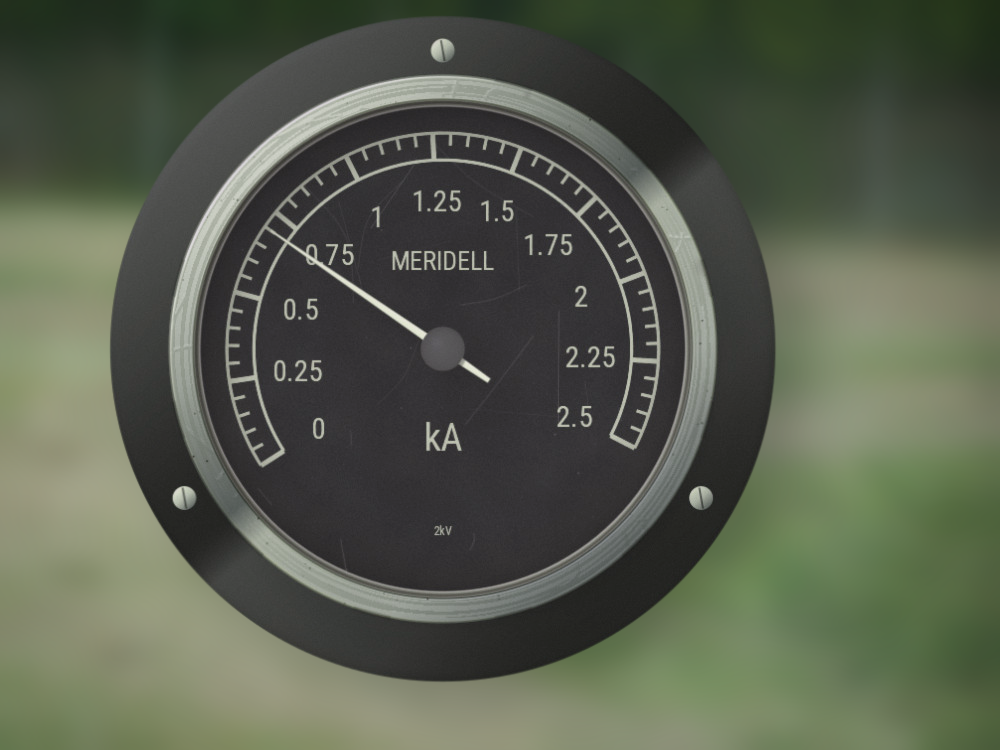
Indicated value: value=0.7 unit=kA
